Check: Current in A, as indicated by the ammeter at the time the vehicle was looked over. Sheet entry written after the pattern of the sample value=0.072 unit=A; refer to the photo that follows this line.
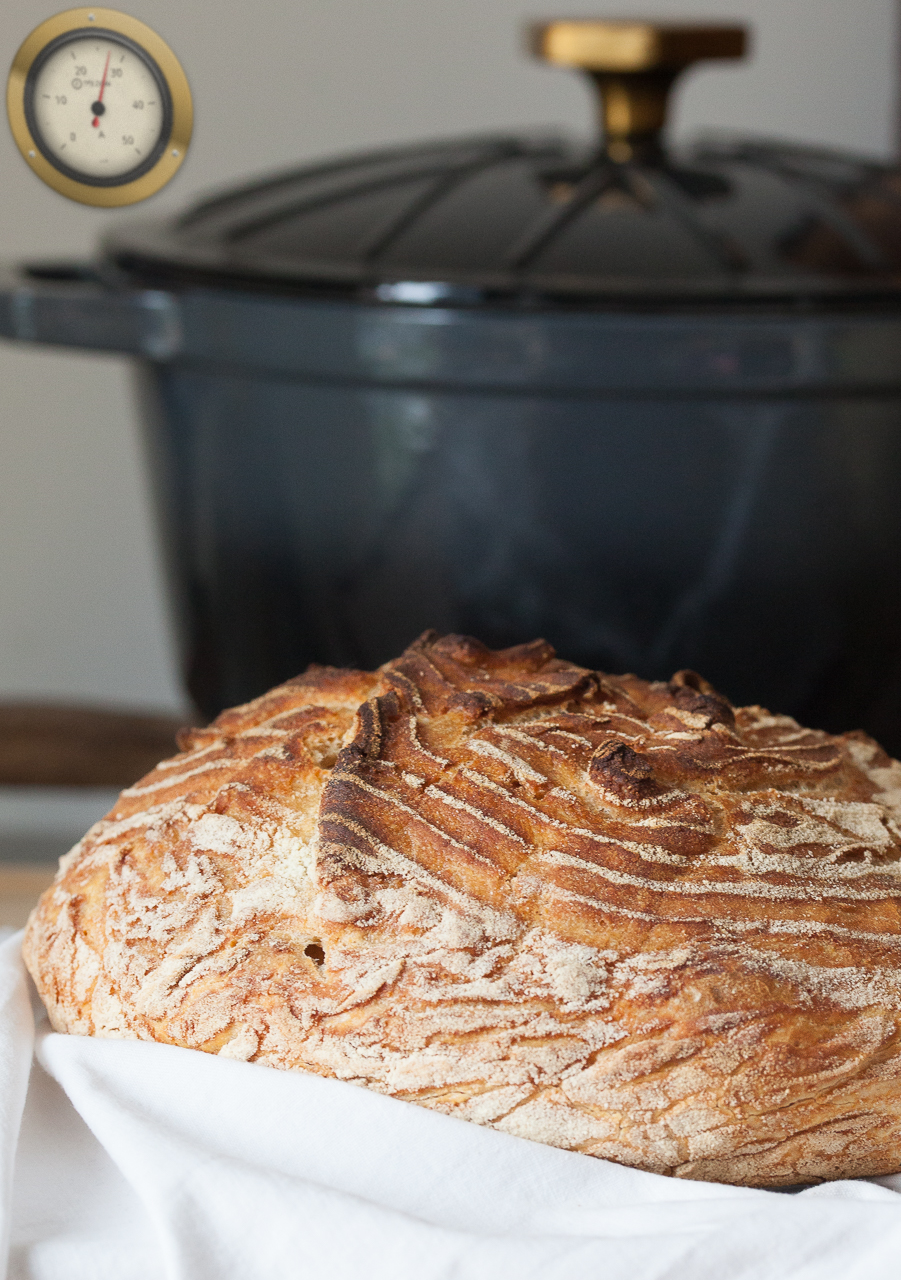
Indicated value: value=27.5 unit=A
